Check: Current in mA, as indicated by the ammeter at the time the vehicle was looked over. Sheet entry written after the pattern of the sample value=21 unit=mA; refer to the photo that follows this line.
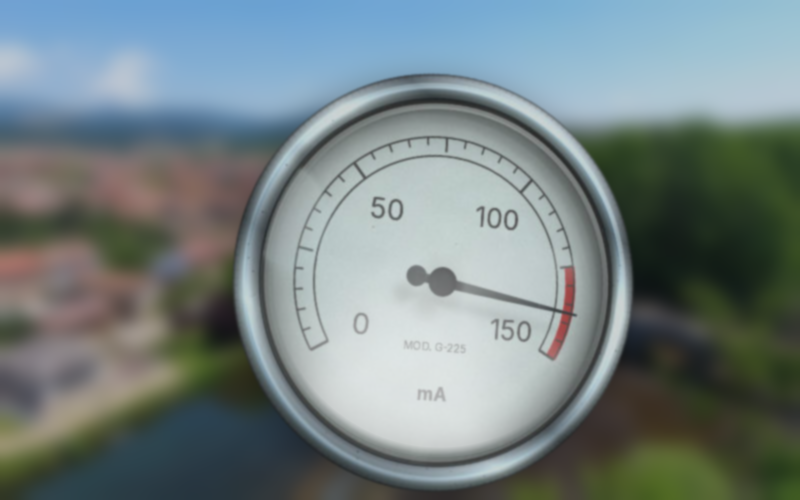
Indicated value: value=137.5 unit=mA
